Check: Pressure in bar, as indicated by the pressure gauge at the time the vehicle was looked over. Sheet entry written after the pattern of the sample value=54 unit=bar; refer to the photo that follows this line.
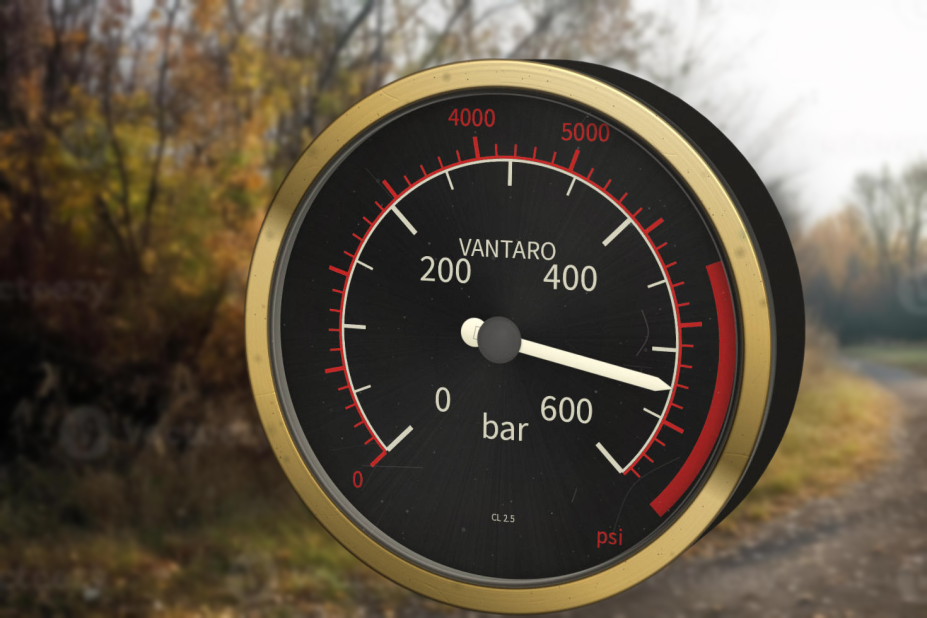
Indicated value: value=525 unit=bar
